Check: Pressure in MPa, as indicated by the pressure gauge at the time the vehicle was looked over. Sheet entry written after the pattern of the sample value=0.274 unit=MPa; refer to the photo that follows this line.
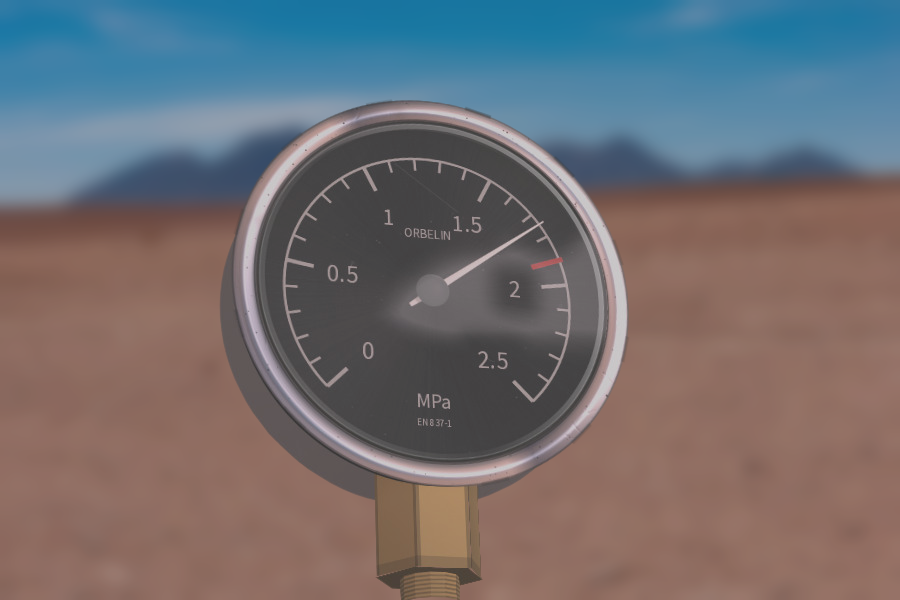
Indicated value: value=1.75 unit=MPa
